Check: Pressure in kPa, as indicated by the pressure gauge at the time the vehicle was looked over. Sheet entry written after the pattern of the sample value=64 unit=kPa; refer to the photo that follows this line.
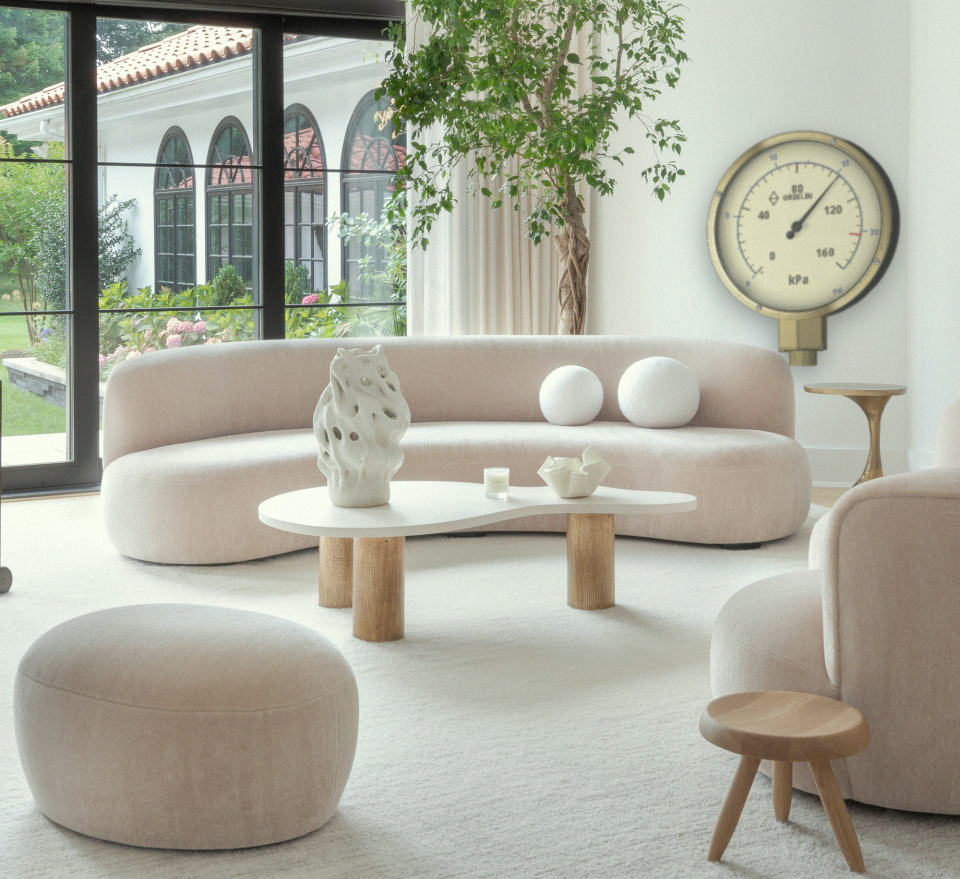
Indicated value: value=105 unit=kPa
